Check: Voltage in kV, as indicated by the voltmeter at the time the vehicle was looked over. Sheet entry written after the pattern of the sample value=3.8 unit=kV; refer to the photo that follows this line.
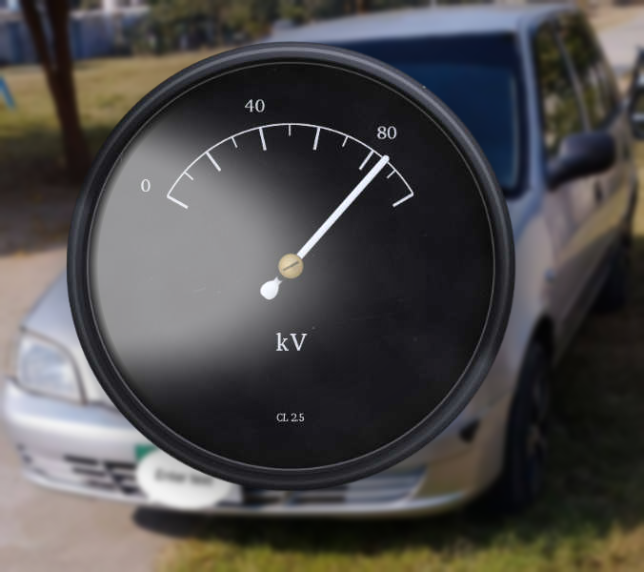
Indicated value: value=85 unit=kV
